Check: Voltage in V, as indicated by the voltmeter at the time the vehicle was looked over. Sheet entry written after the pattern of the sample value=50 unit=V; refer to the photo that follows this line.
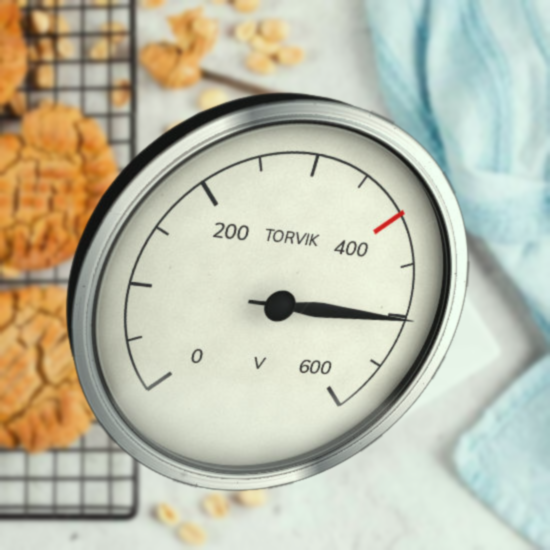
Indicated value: value=500 unit=V
